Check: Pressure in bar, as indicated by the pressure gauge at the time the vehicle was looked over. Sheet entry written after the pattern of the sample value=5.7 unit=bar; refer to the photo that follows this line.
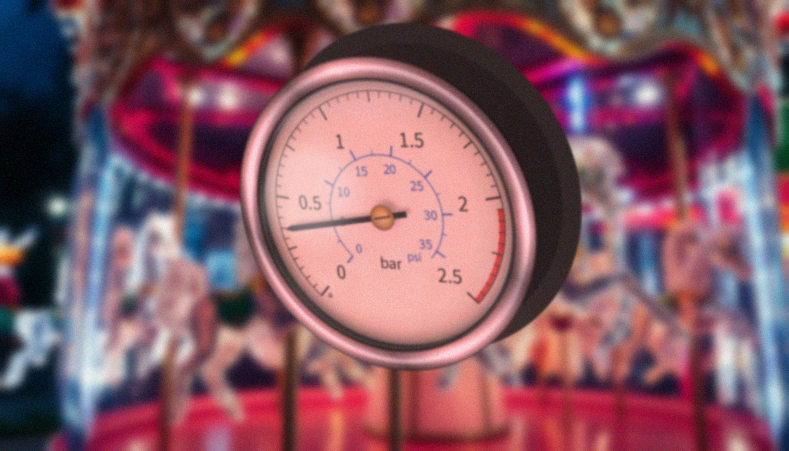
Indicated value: value=0.35 unit=bar
